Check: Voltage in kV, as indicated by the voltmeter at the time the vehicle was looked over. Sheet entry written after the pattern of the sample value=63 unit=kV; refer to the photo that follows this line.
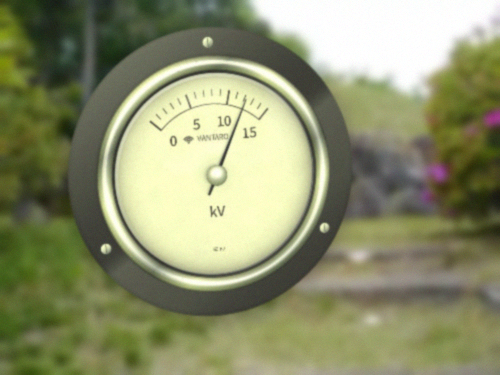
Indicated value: value=12 unit=kV
